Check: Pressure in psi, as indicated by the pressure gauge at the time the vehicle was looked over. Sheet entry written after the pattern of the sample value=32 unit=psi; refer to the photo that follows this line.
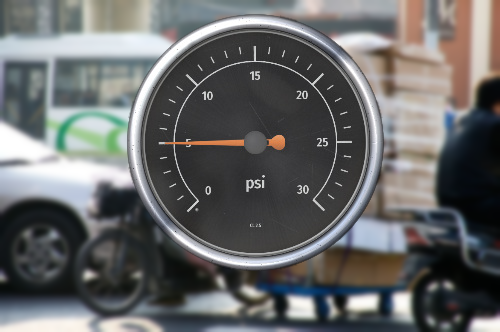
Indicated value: value=5 unit=psi
